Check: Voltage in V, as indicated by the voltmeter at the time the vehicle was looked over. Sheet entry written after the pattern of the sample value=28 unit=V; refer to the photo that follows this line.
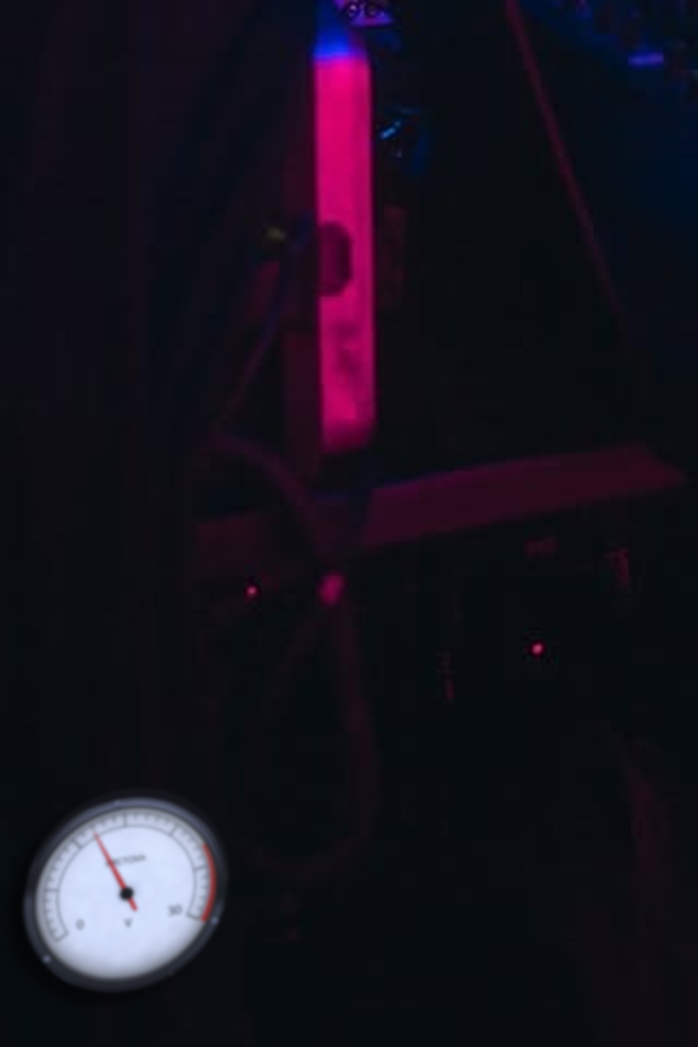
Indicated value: value=12 unit=V
